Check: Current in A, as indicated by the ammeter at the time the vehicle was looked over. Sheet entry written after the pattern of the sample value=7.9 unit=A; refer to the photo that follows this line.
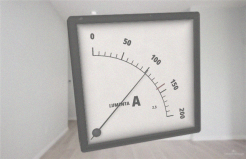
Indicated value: value=100 unit=A
